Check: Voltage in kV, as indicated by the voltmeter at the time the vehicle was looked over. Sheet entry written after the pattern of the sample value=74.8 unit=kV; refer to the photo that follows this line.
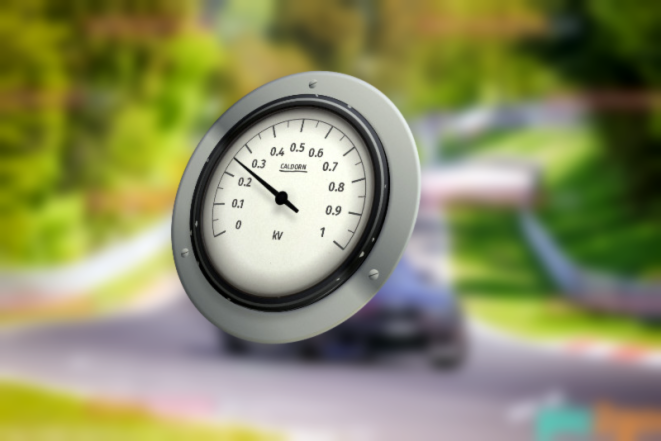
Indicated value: value=0.25 unit=kV
